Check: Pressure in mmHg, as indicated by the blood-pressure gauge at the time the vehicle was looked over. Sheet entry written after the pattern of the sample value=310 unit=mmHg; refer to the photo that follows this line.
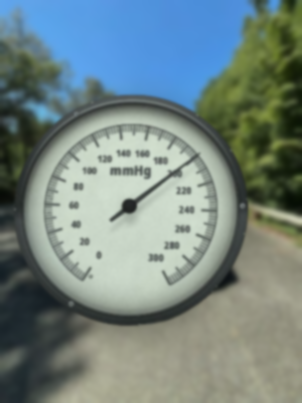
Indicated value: value=200 unit=mmHg
